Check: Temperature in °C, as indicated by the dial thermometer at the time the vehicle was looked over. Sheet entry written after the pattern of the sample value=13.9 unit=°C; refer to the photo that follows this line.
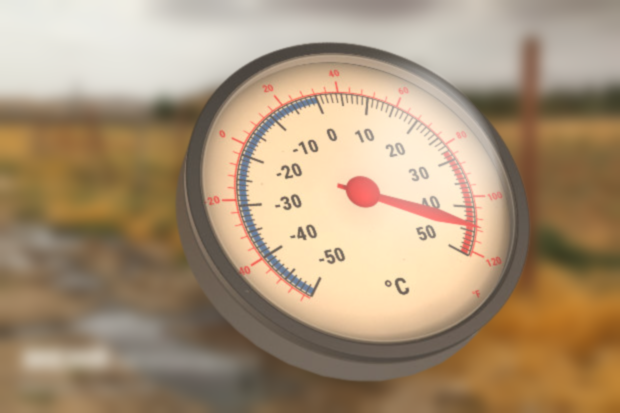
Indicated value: value=45 unit=°C
